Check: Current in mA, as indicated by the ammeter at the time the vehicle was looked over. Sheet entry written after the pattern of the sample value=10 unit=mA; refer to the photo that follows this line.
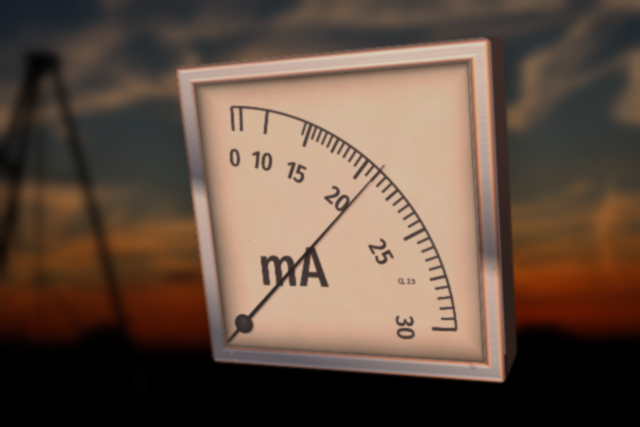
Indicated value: value=21 unit=mA
